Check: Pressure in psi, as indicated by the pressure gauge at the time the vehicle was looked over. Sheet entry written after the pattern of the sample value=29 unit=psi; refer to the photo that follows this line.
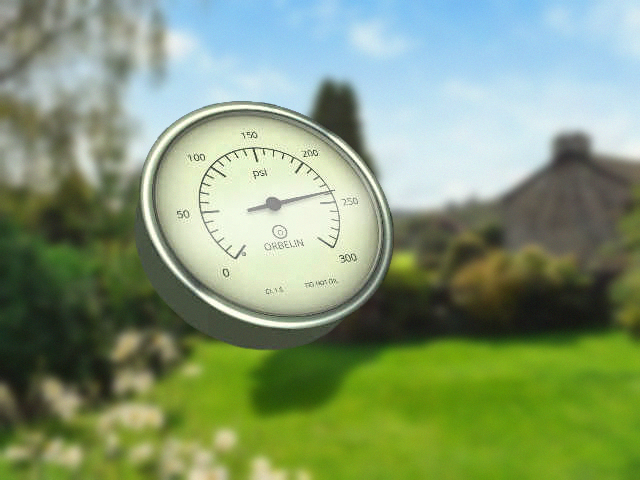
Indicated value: value=240 unit=psi
